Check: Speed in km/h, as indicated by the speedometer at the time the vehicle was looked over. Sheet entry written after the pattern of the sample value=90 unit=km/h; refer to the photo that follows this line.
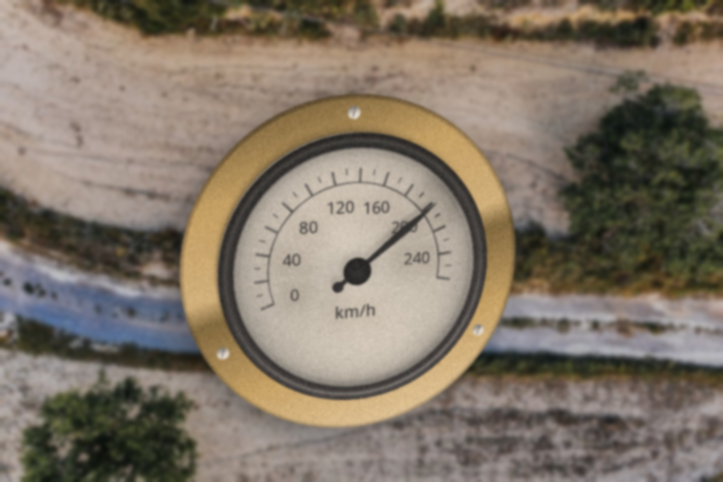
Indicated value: value=200 unit=km/h
